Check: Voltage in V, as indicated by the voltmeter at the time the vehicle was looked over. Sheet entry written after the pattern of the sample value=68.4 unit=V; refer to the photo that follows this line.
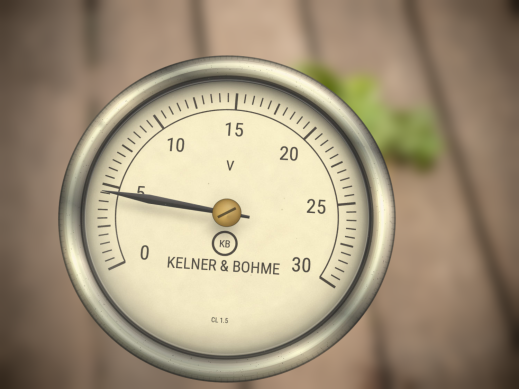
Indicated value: value=4.5 unit=V
